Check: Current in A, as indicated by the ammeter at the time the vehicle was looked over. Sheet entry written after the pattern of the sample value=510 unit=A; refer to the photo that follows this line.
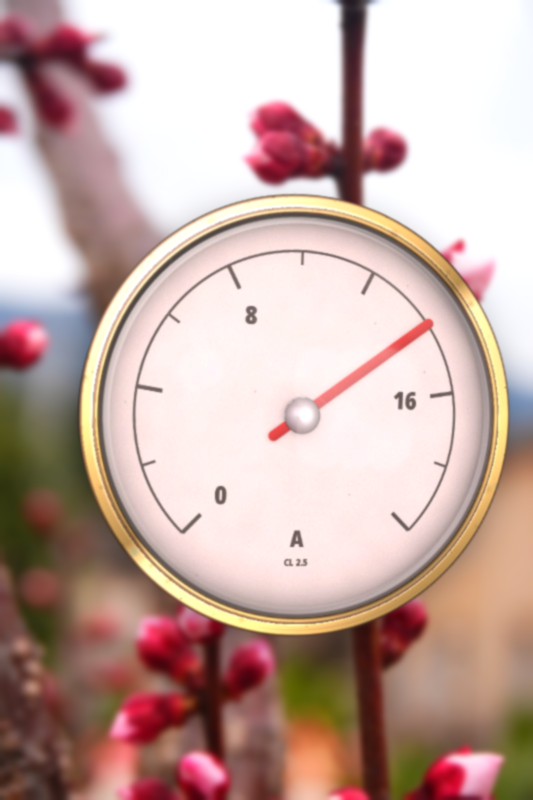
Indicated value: value=14 unit=A
